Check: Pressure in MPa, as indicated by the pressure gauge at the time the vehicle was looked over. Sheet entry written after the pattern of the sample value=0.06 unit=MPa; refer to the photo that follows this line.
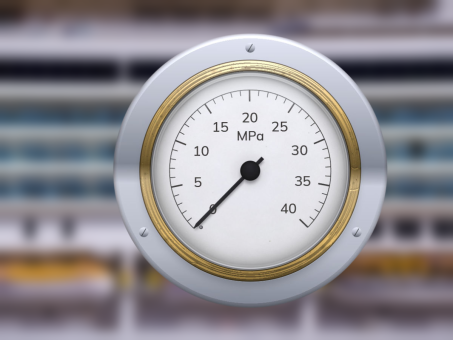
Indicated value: value=0 unit=MPa
